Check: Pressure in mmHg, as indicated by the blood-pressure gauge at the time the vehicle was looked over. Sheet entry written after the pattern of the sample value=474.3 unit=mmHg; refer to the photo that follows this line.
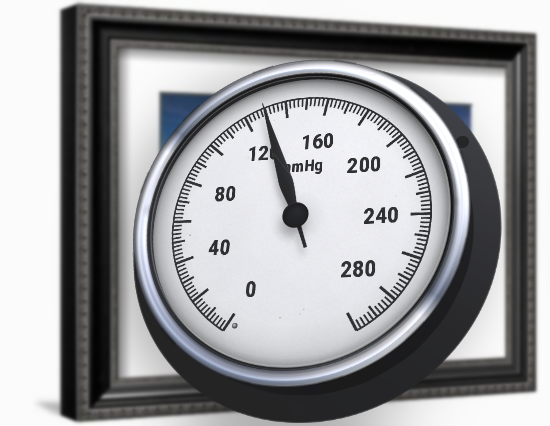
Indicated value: value=130 unit=mmHg
